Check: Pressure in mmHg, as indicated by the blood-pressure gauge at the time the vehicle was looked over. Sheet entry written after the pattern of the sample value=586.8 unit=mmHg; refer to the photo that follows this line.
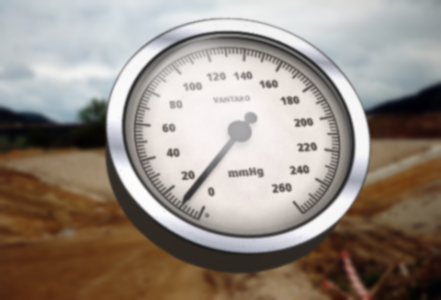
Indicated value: value=10 unit=mmHg
